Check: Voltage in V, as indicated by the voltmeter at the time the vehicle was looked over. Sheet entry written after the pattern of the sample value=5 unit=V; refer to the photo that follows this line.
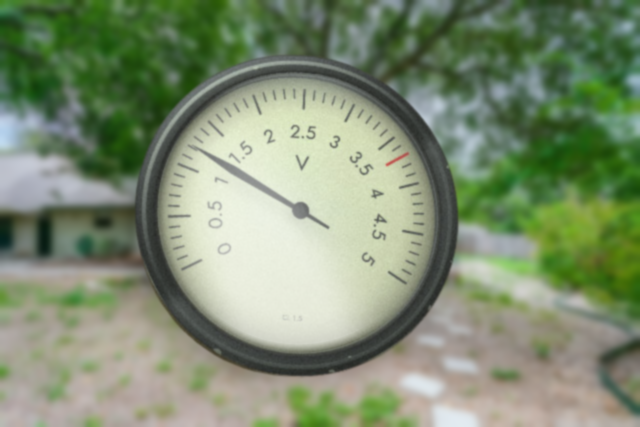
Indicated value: value=1.2 unit=V
